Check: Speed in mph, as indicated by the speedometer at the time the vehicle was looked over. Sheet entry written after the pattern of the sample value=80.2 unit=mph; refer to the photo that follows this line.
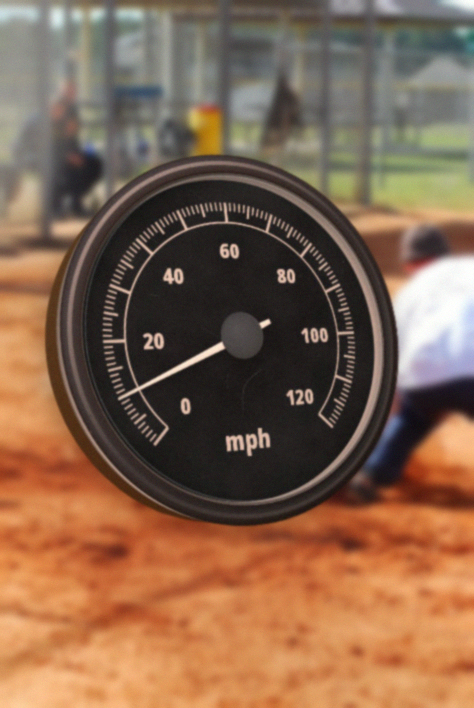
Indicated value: value=10 unit=mph
